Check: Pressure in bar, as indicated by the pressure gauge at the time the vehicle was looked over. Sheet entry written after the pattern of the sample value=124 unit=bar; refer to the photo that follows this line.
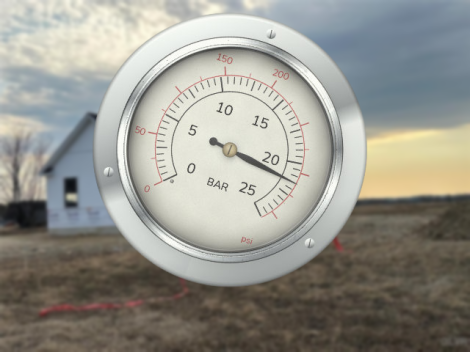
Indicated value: value=21.5 unit=bar
